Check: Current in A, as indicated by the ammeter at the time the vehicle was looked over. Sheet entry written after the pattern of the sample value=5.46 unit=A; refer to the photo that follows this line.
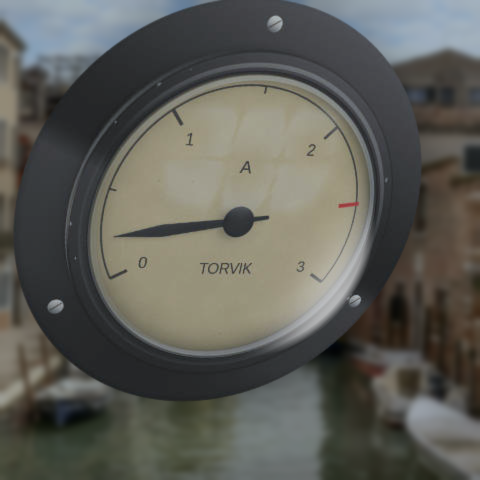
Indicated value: value=0.25 unit=A
